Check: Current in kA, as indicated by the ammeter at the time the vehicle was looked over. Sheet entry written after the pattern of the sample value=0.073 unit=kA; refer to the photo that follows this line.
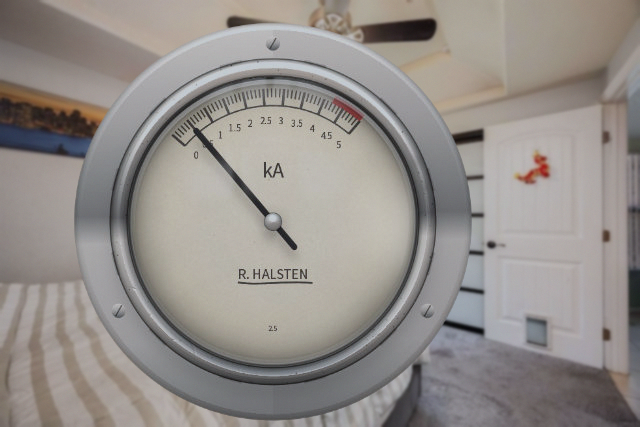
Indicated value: value=0.5 unit=kA
